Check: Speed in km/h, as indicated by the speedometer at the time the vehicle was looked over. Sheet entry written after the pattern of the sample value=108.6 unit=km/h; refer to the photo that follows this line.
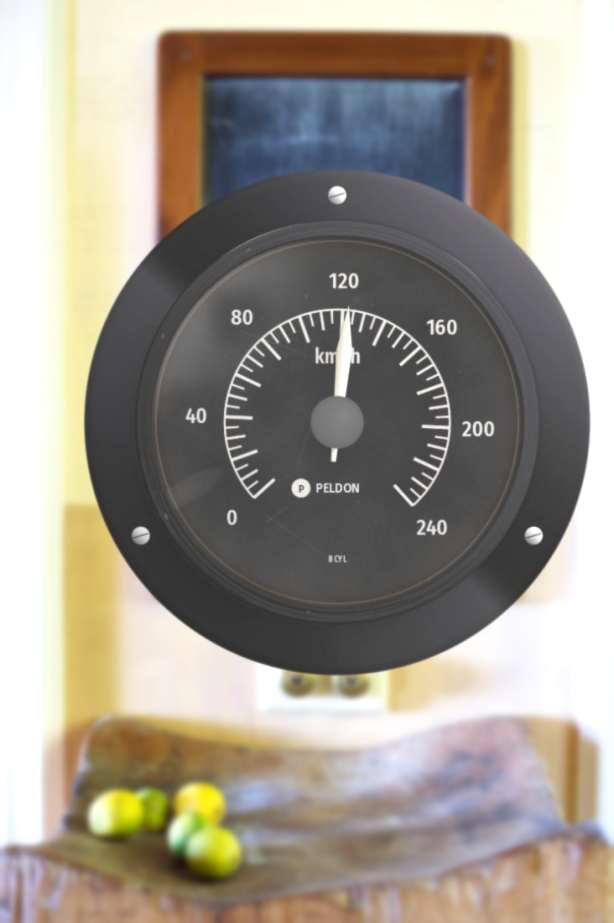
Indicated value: value=122.5 unit=km/h
